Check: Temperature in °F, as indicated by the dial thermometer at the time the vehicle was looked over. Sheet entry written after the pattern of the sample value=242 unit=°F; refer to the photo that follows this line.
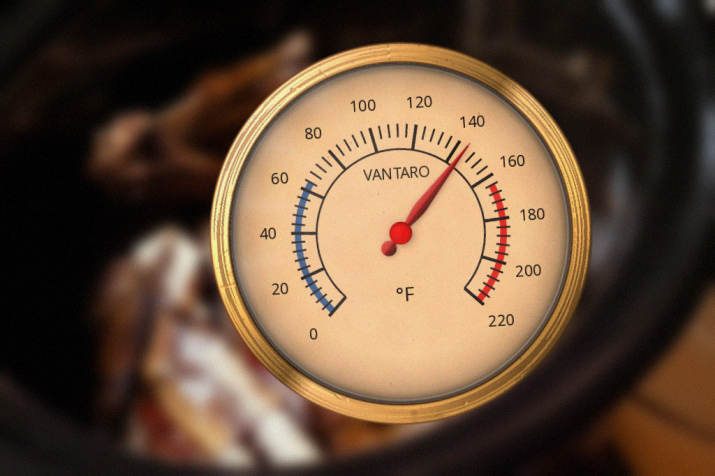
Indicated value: value=144 unit=°F
